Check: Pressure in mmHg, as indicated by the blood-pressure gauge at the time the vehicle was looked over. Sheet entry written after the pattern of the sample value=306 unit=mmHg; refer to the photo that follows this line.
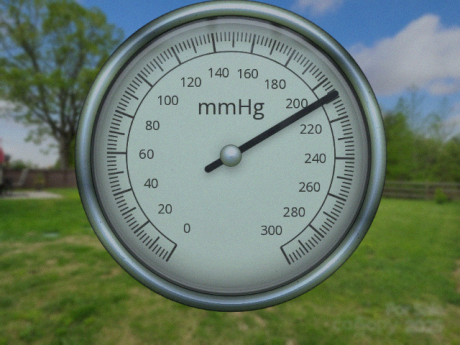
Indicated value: value=208 unit=mmHg
